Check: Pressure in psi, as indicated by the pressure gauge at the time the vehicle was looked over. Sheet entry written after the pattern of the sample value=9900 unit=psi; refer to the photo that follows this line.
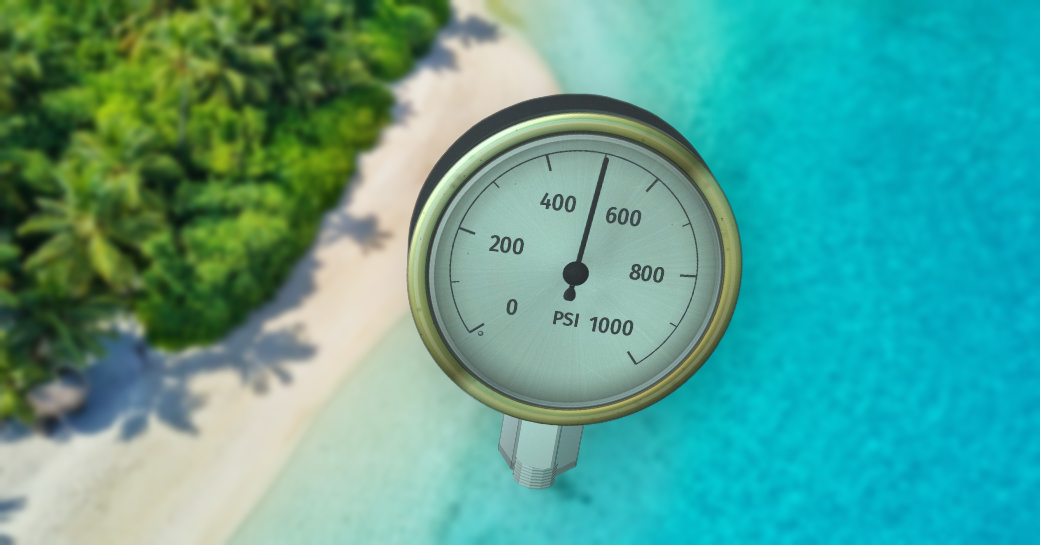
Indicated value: value=500 unit=psi
